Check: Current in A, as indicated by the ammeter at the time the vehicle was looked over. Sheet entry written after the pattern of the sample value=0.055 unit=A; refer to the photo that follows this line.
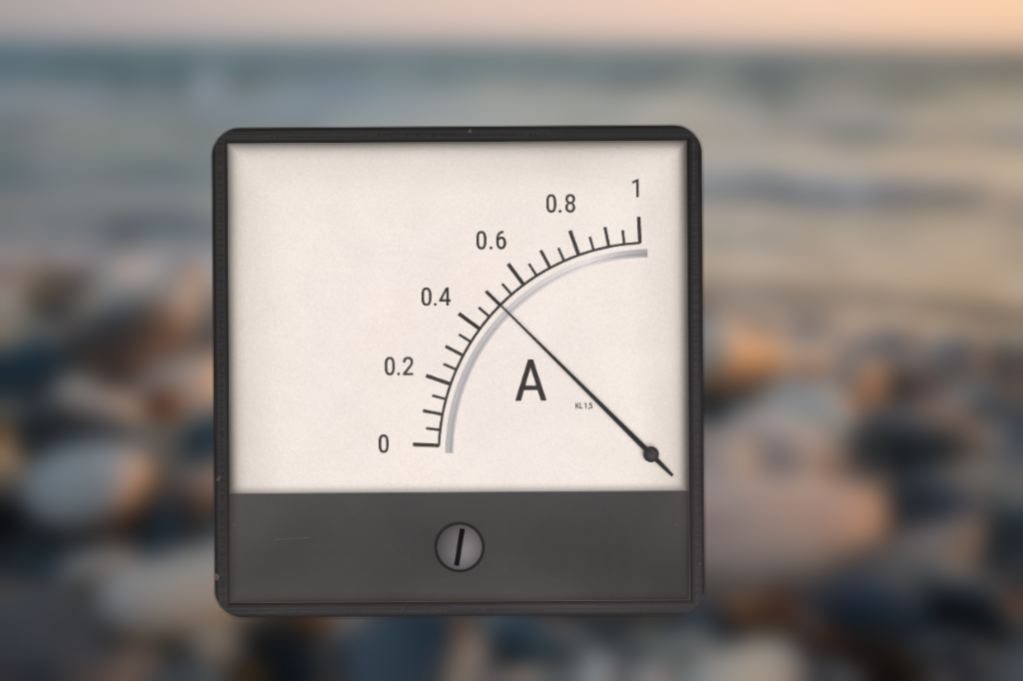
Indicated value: value=0.5 unit=A
